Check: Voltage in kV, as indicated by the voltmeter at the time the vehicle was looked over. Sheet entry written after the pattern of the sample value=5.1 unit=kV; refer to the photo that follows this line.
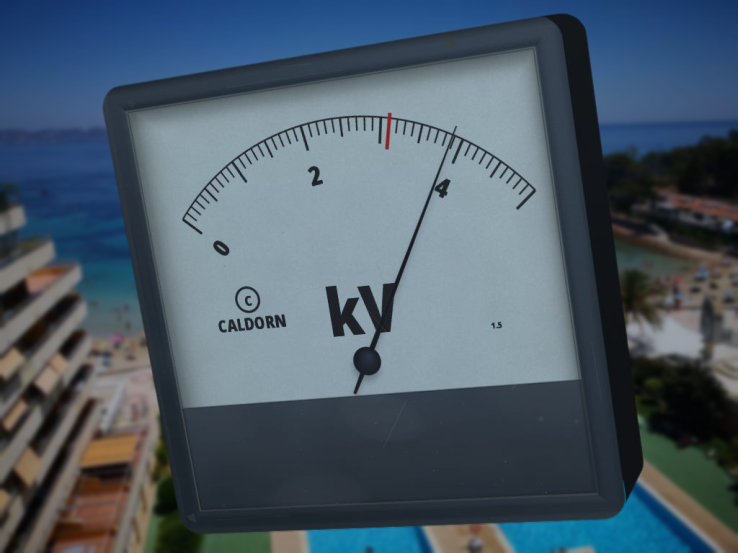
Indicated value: value=3.9 unit=kV
